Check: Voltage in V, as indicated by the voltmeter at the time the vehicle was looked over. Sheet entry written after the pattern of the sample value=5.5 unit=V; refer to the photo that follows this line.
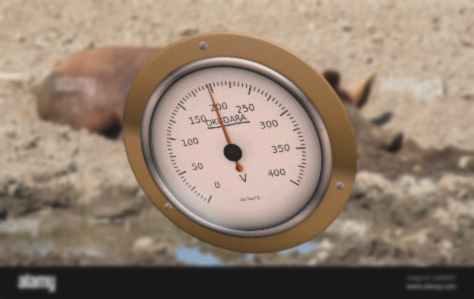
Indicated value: value=200 unit=V
